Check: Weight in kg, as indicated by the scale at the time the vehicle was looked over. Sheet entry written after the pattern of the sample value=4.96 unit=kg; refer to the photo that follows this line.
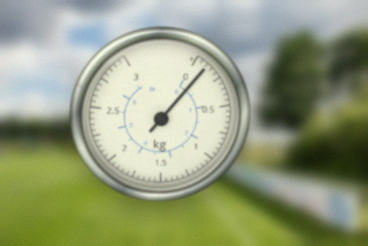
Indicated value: value=0.1 unit=kg
